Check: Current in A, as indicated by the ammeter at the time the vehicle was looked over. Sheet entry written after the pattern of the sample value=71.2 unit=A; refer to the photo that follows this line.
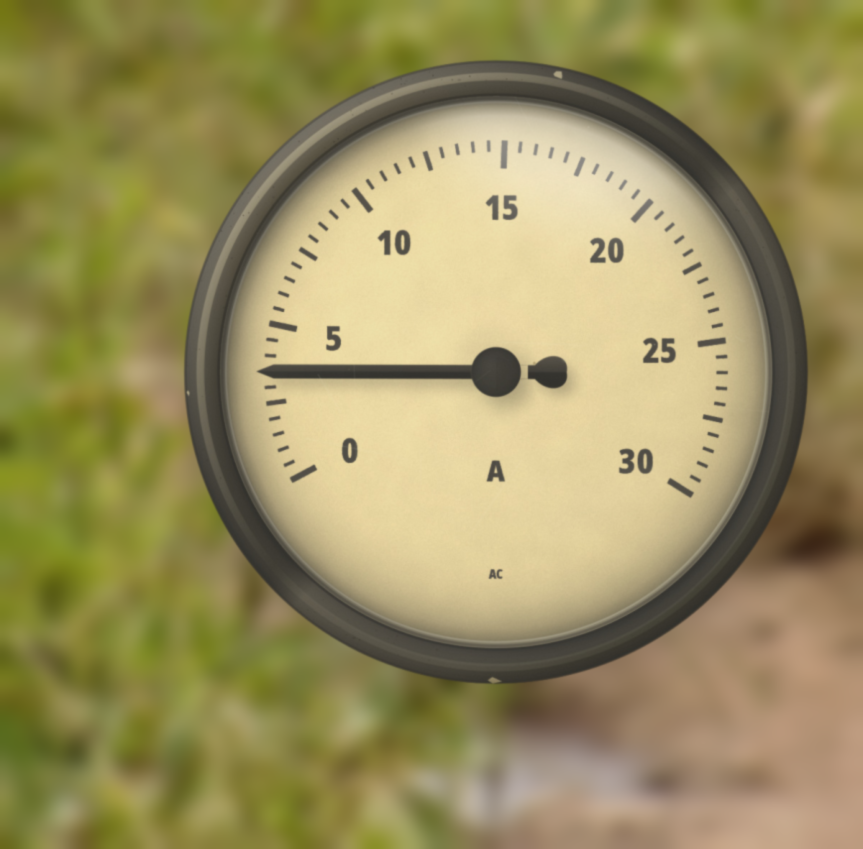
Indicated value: value=3.5 unit=A
